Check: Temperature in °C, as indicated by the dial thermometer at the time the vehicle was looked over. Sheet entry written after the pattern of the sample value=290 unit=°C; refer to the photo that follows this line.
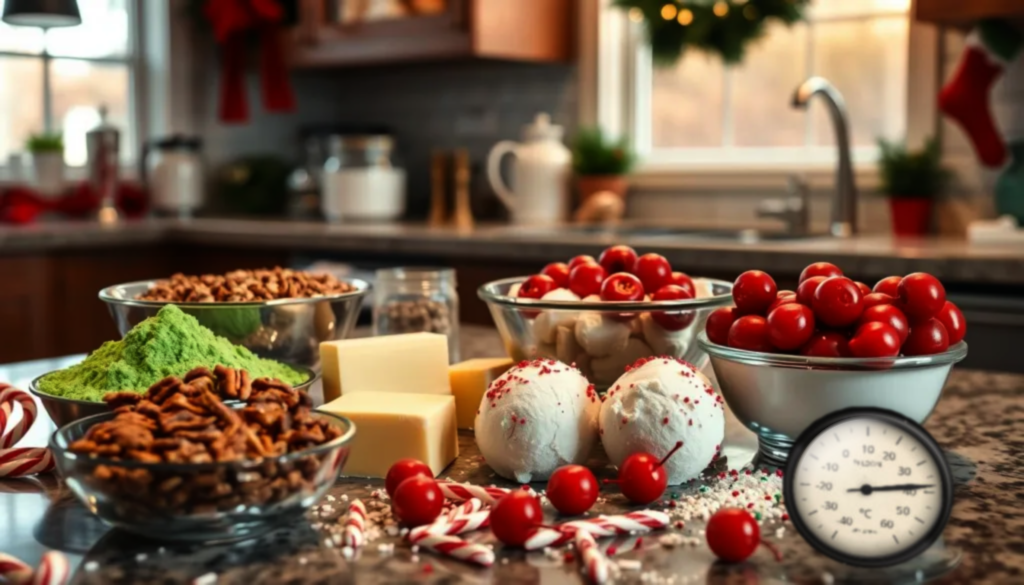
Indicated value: value=37.5 unit=°C
